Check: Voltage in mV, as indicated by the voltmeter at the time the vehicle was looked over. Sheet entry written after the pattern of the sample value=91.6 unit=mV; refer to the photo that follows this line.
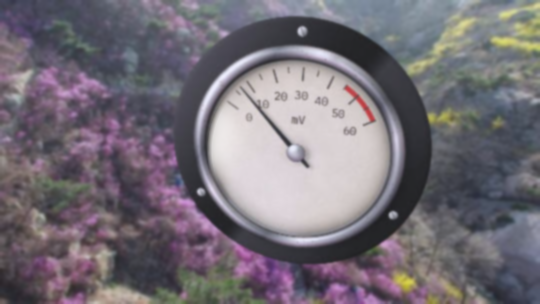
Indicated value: value=7.5 unit=mV
